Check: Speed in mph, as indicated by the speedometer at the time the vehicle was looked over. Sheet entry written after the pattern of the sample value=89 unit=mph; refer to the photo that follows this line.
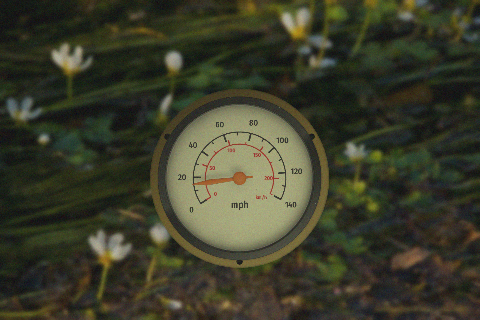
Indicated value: value=15 unit=mph
